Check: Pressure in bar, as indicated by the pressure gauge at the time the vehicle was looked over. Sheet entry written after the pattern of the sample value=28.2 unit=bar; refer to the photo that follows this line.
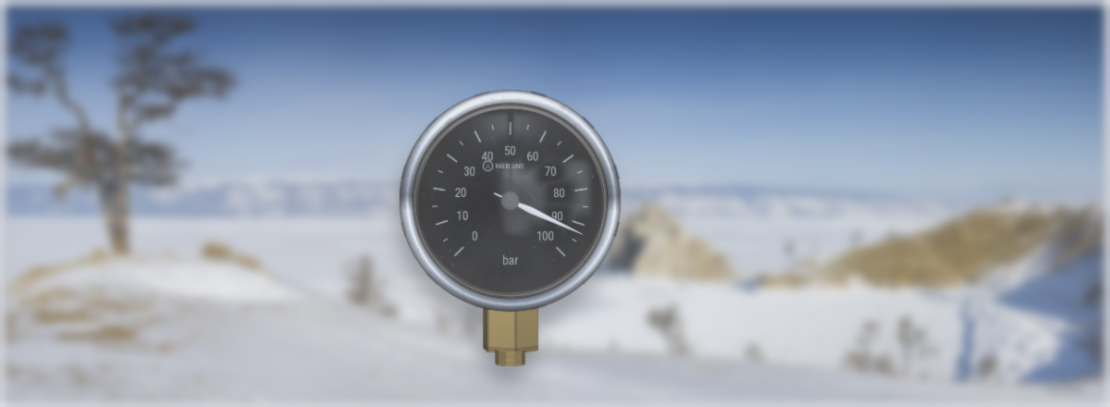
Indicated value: value=92.5 unit=bar
